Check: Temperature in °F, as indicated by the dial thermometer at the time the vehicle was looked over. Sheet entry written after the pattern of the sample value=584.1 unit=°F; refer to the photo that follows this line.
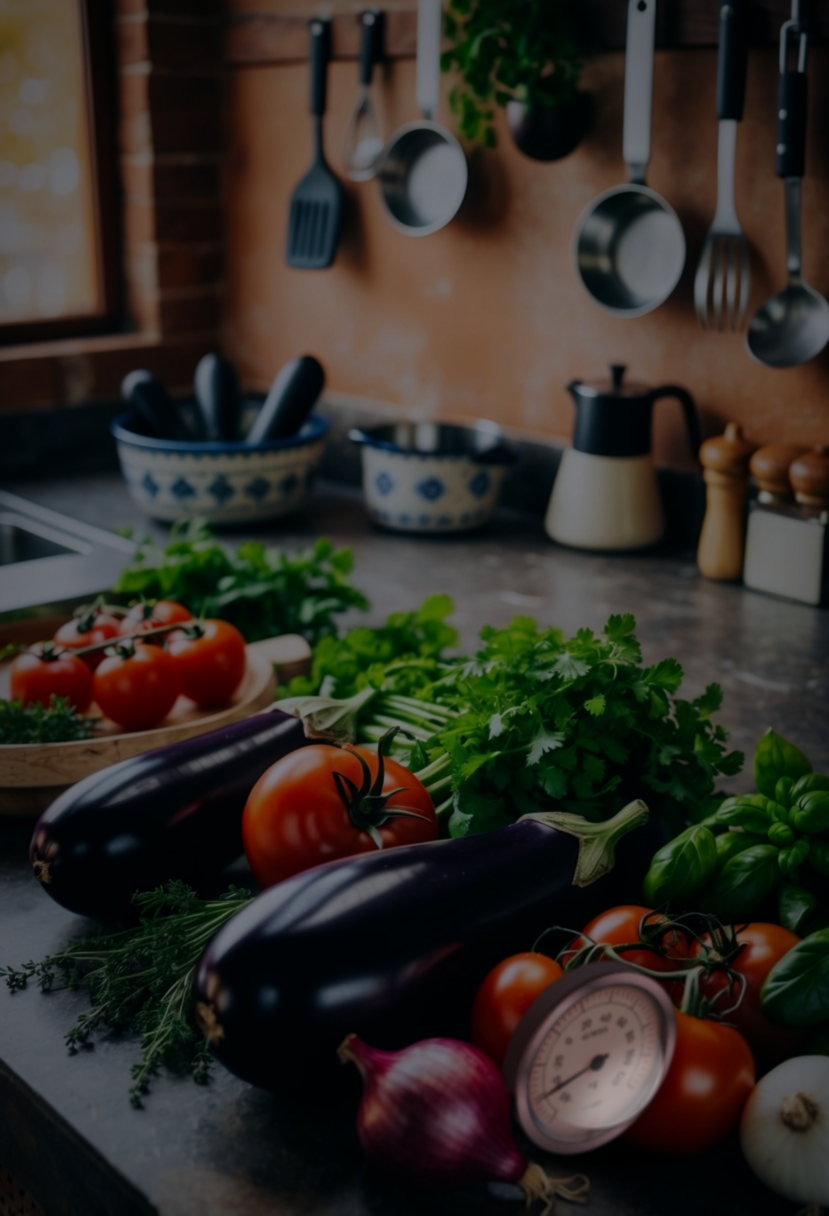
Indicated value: value=-40 unit=°F
